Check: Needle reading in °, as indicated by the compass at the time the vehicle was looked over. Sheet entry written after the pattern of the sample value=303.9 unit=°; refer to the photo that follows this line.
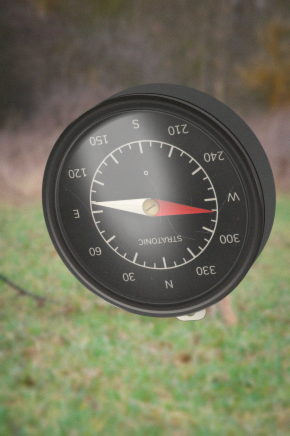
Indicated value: value=280 unit=°
